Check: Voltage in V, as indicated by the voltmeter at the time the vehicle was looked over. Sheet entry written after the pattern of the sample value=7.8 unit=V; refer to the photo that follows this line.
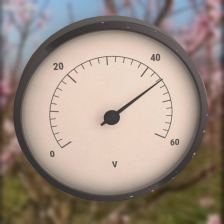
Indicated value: value=44 unit=V
